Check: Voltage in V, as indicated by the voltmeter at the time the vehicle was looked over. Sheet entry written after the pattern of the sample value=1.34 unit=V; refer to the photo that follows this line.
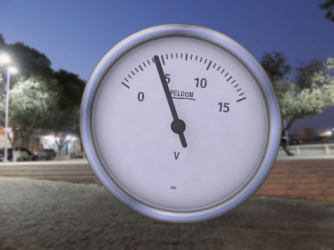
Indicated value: value=4.5 unit=V
